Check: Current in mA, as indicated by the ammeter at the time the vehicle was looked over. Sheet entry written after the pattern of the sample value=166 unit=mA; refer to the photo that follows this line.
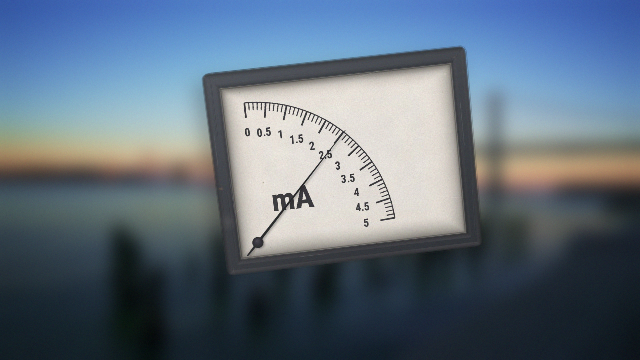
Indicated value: value=2.5 unit=mA
